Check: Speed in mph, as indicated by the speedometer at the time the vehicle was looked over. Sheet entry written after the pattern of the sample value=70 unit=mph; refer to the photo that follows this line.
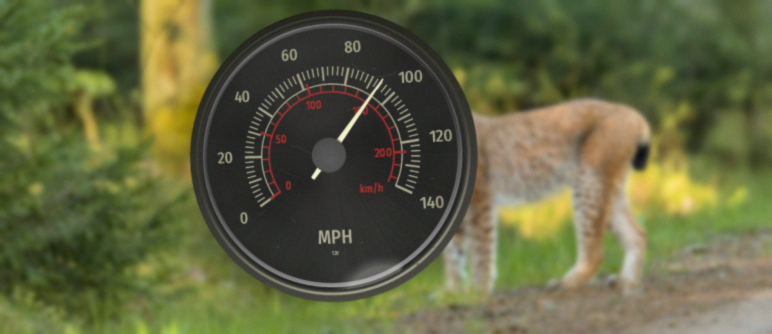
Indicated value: value=94 unit=mph
